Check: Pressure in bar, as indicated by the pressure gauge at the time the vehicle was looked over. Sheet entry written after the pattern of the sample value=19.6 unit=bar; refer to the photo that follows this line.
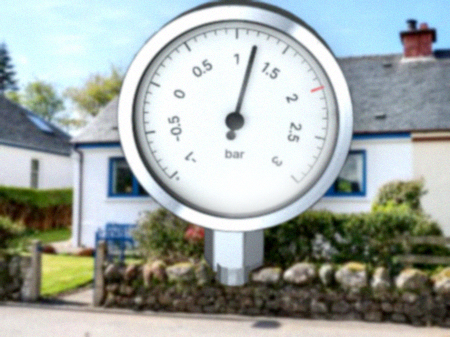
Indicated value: value=1.2 unit=bar
